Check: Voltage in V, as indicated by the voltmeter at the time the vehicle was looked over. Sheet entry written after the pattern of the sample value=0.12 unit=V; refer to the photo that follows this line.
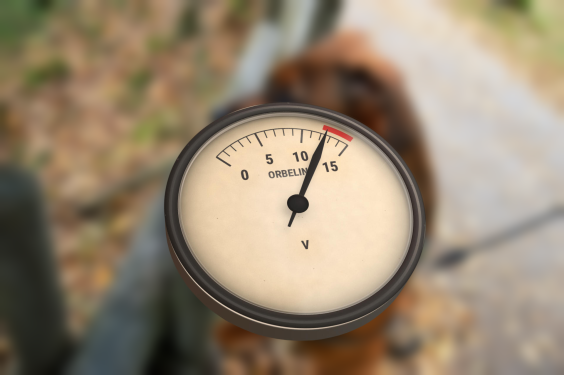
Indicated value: value=12.5 unit=V
